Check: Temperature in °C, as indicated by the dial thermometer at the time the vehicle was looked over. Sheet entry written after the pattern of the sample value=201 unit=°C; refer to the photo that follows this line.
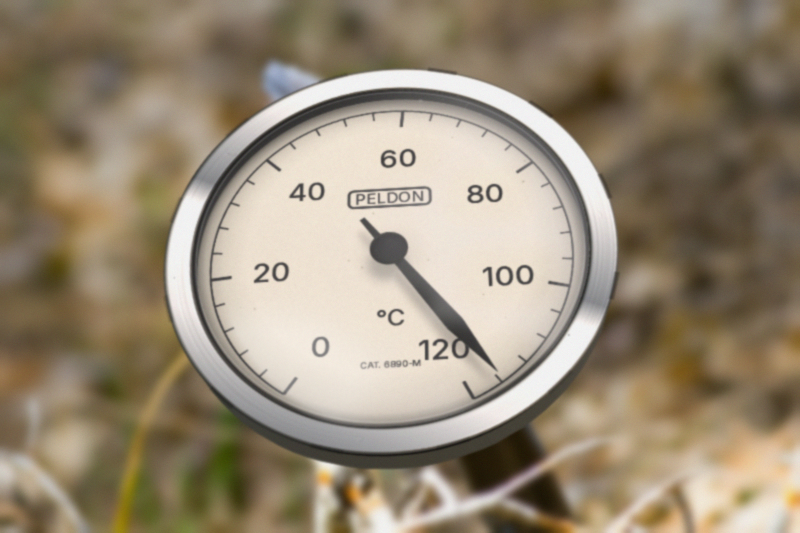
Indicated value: value=116 unit=°C
